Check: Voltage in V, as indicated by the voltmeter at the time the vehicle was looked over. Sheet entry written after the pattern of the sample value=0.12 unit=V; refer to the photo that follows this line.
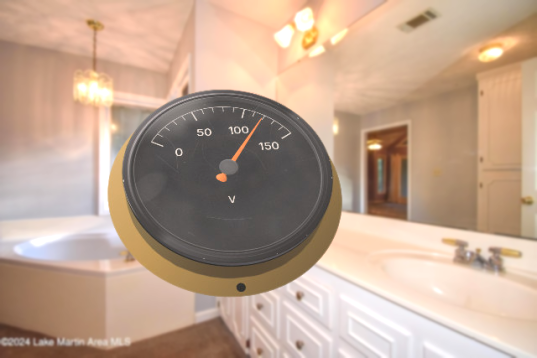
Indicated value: value=120 unit=V
